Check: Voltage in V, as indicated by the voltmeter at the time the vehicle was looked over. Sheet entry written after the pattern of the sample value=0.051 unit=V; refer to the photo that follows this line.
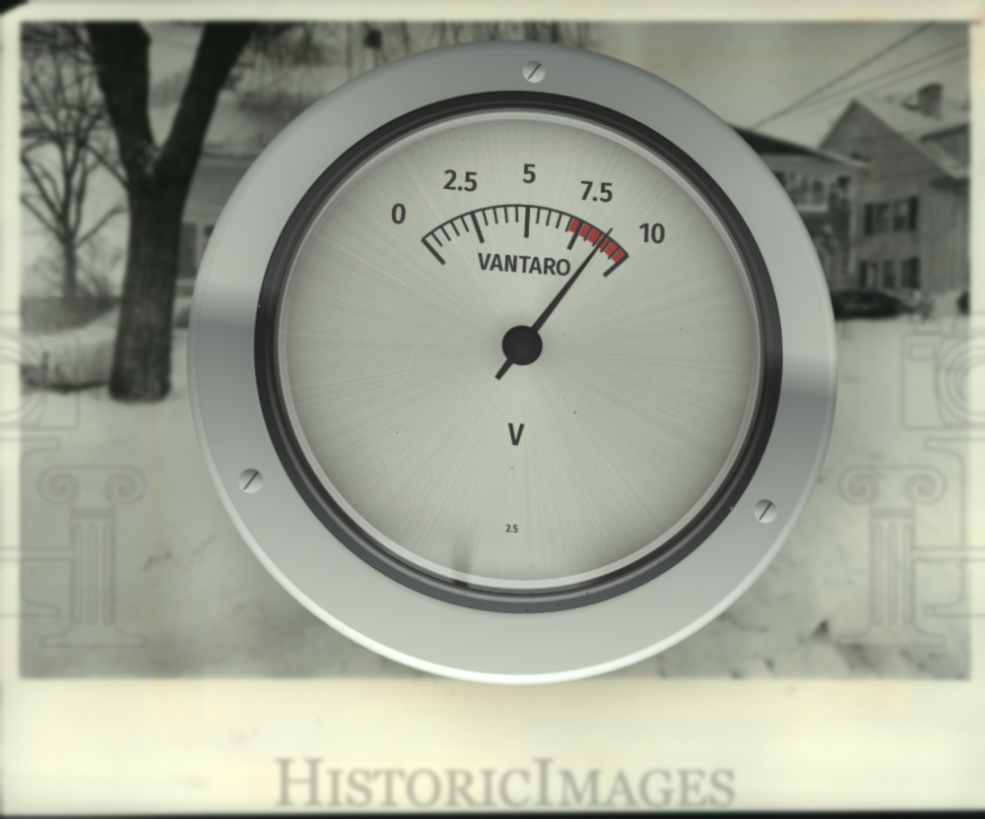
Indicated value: value=8.75 unit=V
